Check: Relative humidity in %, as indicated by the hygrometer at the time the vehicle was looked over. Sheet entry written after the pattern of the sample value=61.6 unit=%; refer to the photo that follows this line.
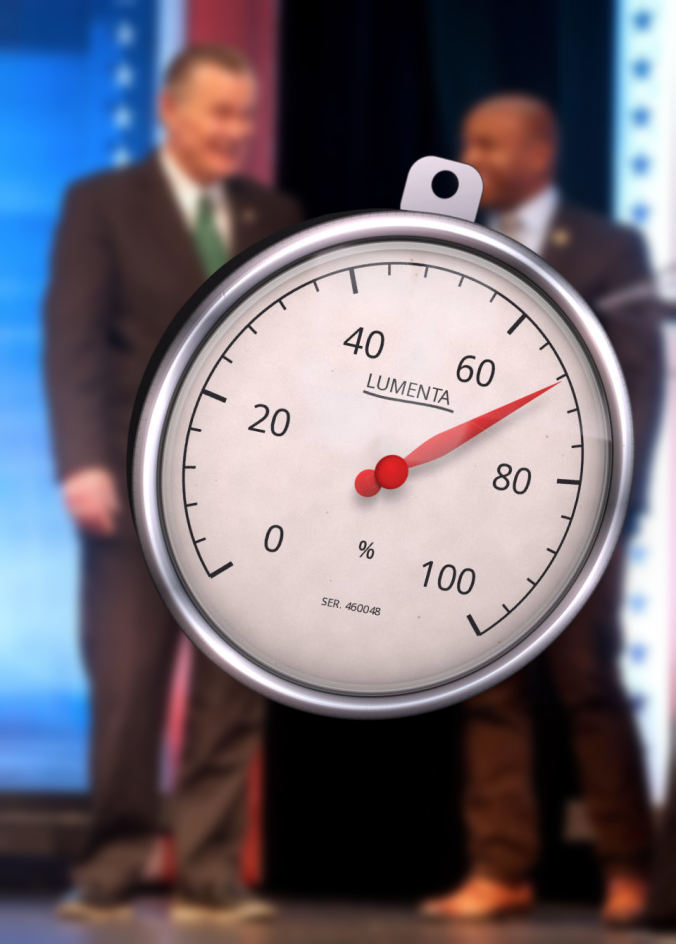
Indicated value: value=68 unit=%
